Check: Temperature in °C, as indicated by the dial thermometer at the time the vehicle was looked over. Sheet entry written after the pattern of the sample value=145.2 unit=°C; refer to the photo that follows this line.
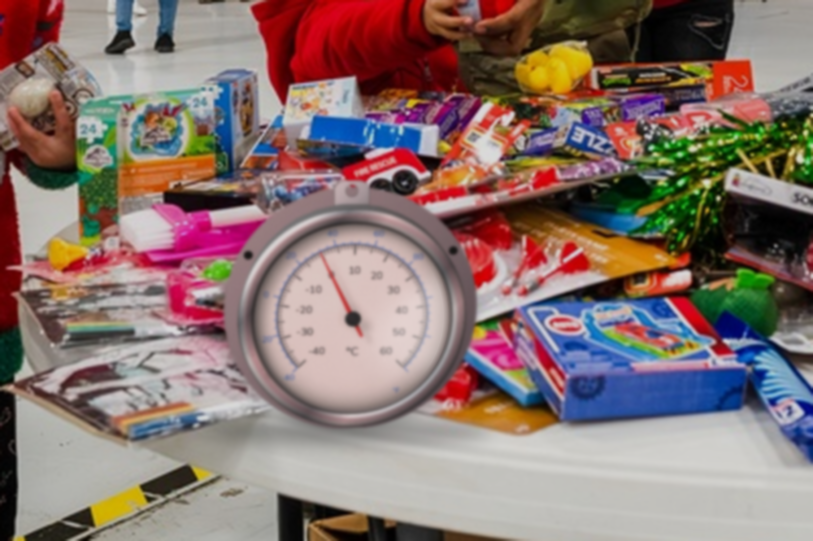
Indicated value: value=0 unit=°C
